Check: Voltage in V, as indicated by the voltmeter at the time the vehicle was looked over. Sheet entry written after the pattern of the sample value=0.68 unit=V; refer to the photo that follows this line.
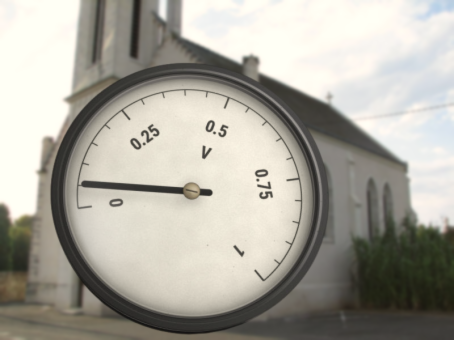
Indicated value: value=0.05 unit=V
